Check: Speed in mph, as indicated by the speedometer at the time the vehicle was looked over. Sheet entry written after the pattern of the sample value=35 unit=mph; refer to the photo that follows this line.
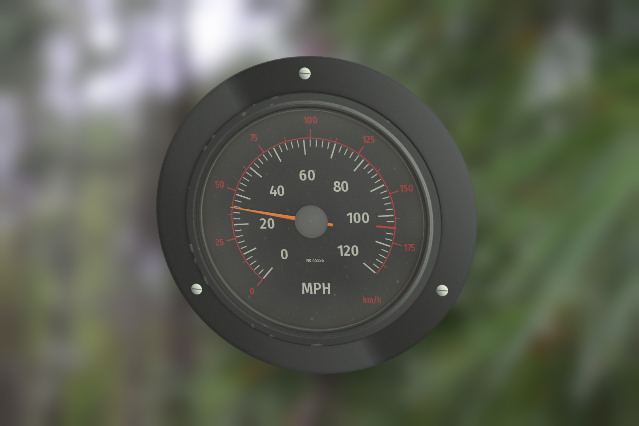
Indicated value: value=26 unit=mph
